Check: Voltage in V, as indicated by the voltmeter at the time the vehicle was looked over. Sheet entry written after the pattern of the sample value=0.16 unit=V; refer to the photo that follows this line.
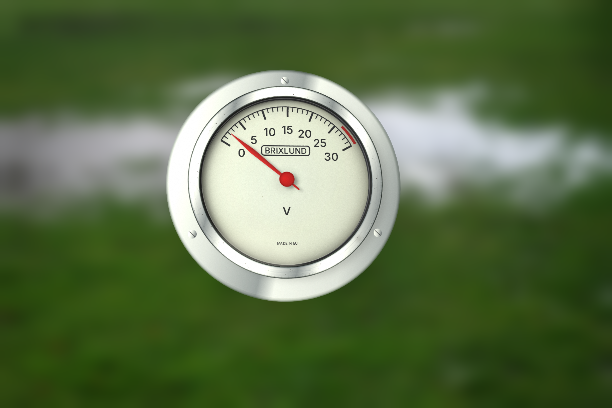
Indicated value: value=2 unit=V
